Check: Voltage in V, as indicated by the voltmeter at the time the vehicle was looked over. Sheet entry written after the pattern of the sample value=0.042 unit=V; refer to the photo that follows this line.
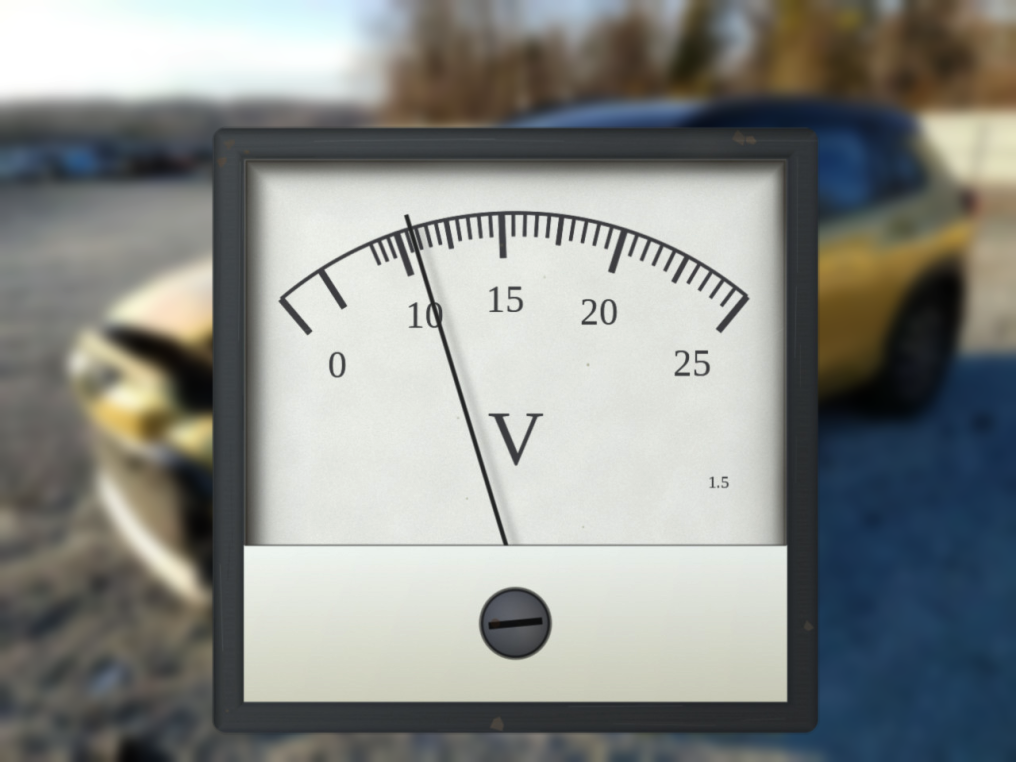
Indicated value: value=10.75 unit=V
